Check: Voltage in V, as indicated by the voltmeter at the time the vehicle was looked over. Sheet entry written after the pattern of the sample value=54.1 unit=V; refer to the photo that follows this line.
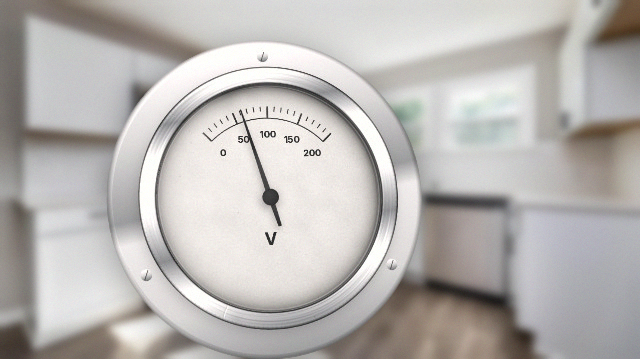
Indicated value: value=60 unit=V
